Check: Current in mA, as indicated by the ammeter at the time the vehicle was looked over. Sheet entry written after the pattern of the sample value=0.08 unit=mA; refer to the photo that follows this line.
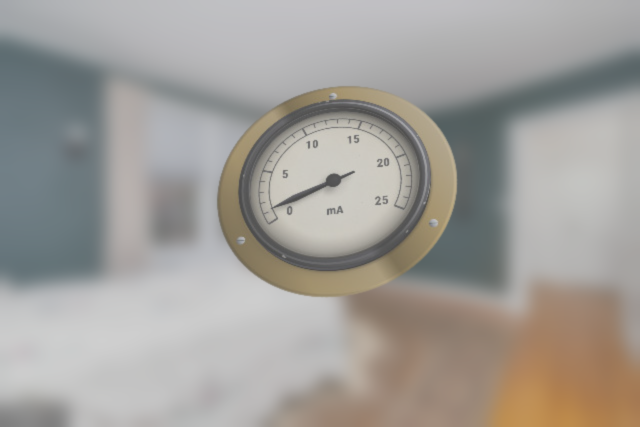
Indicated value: value=1 unit=mA
